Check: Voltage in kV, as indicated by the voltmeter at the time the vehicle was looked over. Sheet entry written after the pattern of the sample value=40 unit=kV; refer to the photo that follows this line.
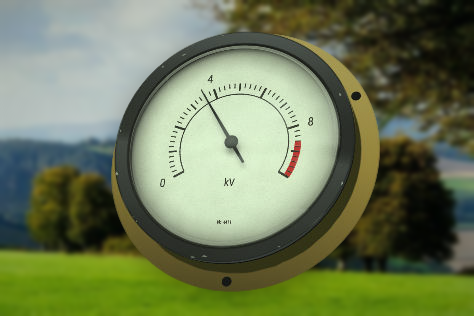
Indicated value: value=3.6 unit=kV
